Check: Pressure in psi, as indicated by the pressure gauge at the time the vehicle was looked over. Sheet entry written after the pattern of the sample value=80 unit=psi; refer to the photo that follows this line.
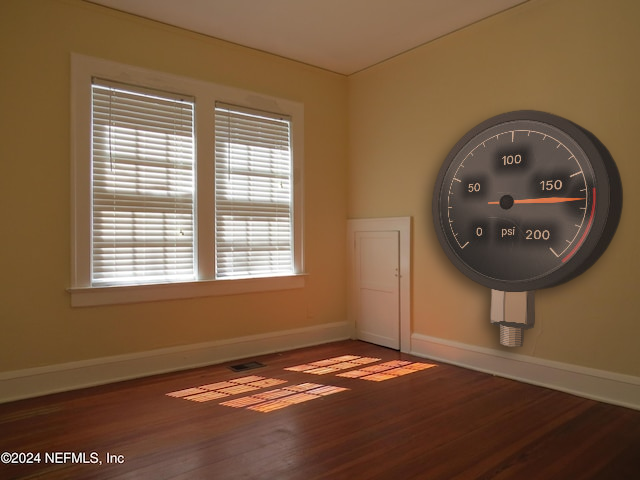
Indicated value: value=165 unit=psi
